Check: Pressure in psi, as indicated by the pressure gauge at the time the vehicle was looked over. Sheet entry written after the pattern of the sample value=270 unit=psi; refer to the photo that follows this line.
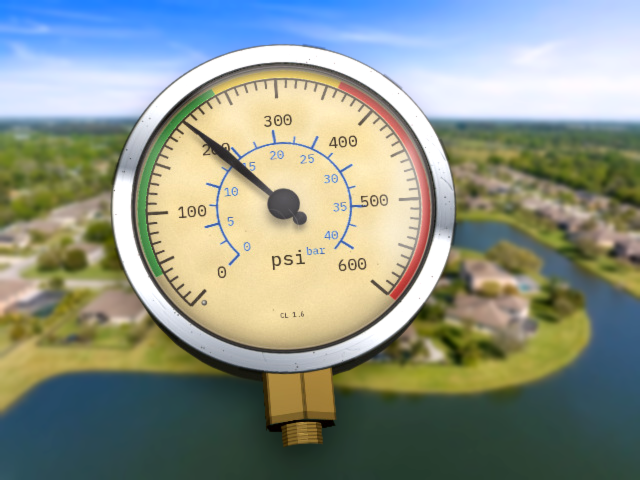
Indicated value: value=200 unit=psi
